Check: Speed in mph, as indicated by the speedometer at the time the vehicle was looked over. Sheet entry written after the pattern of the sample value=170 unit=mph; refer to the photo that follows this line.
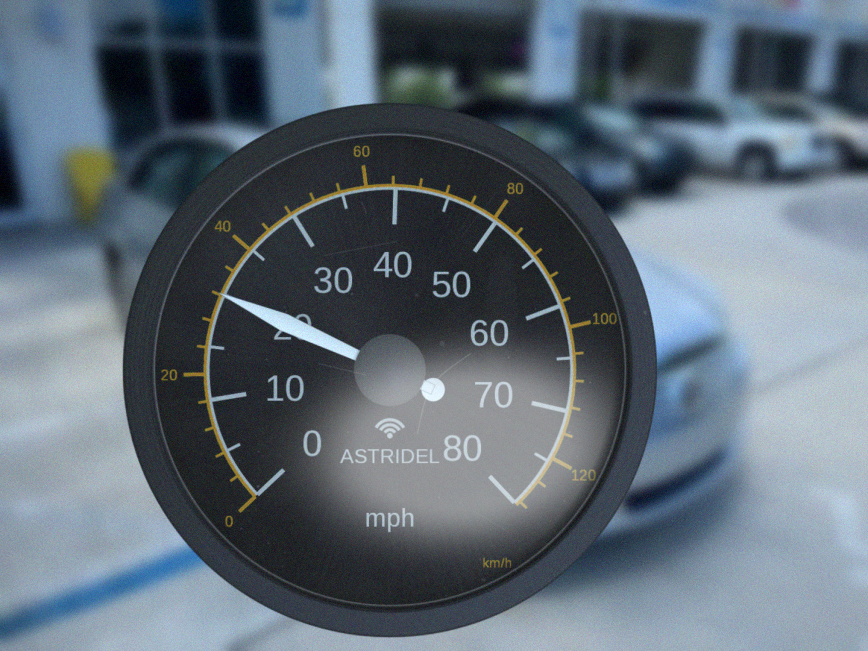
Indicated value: value=20 unit=mph
